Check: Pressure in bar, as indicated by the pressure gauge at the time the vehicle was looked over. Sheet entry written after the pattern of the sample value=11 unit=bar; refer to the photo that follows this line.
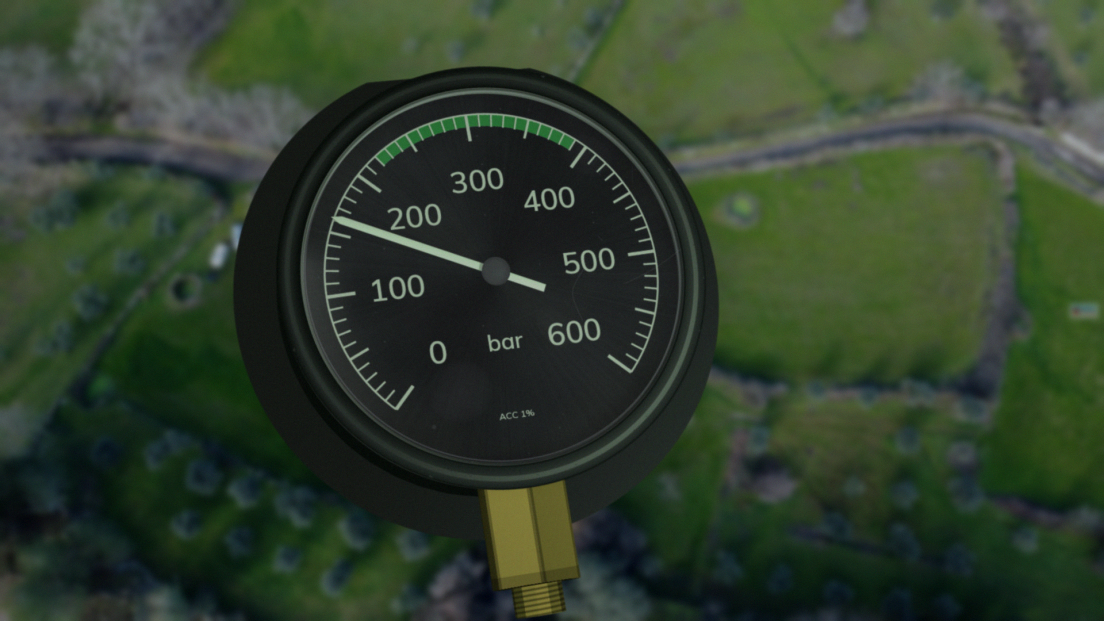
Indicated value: value=160 unit=bar
